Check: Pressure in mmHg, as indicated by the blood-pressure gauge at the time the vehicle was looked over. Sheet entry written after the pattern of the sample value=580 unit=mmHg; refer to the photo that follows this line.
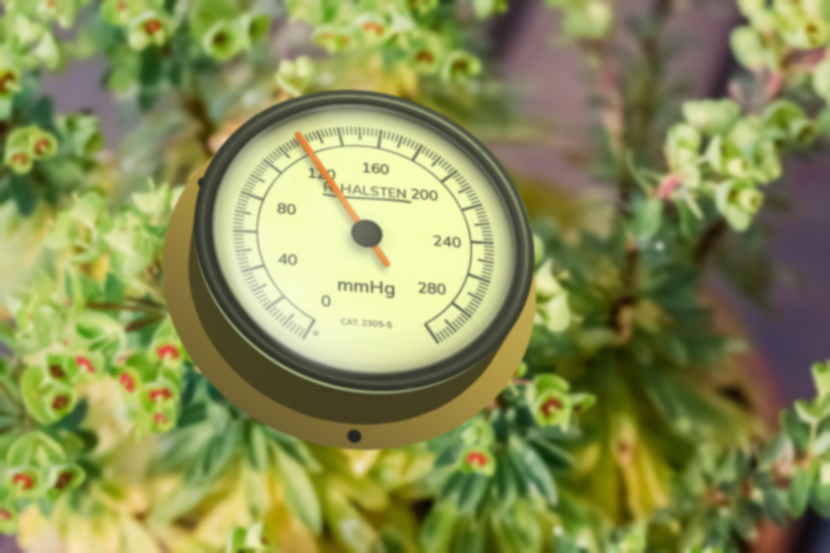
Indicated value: value=120 unit=mmHg
